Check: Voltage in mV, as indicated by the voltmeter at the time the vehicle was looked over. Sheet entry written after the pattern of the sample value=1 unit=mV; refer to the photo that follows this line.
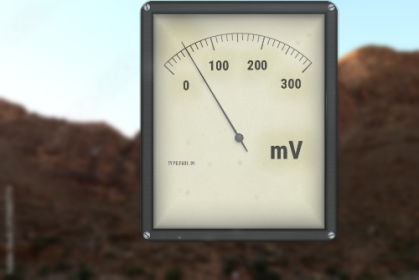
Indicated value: value=50 unit=mV
